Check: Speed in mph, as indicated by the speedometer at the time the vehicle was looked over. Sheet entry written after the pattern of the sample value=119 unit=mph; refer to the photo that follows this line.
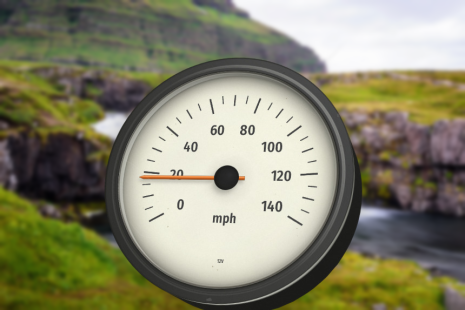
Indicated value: value=17.5 unit=mph
